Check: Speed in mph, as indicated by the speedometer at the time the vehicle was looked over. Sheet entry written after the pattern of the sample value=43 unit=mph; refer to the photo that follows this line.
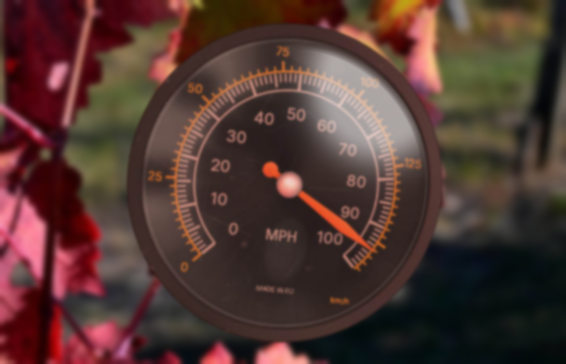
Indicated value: value=95 unit=mph
